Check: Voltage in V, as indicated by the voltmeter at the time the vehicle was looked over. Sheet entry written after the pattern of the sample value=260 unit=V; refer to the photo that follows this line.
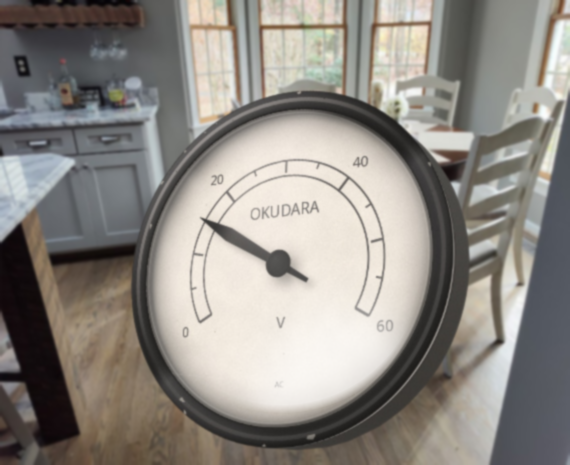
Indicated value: value=15 unit=V
